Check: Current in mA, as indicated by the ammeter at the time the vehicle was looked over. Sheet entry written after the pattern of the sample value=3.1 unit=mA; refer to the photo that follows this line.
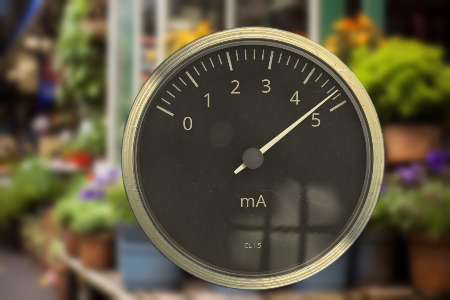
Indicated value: value=4.7 unit=mA
